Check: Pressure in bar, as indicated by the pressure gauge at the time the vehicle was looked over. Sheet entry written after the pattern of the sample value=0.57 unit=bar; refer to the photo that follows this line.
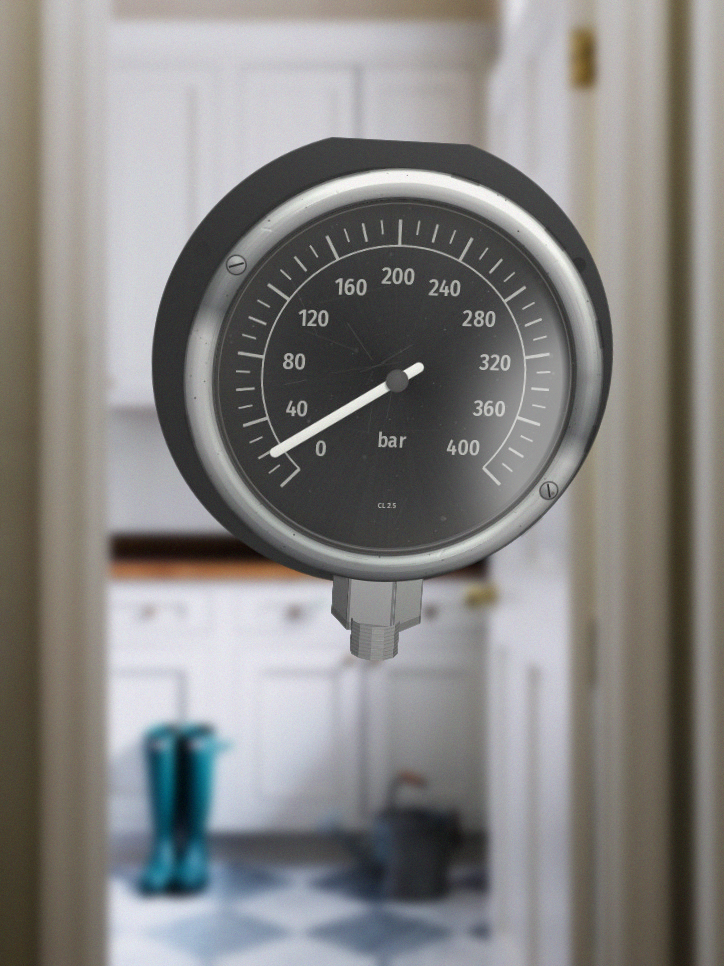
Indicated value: value=20 unit=bar
